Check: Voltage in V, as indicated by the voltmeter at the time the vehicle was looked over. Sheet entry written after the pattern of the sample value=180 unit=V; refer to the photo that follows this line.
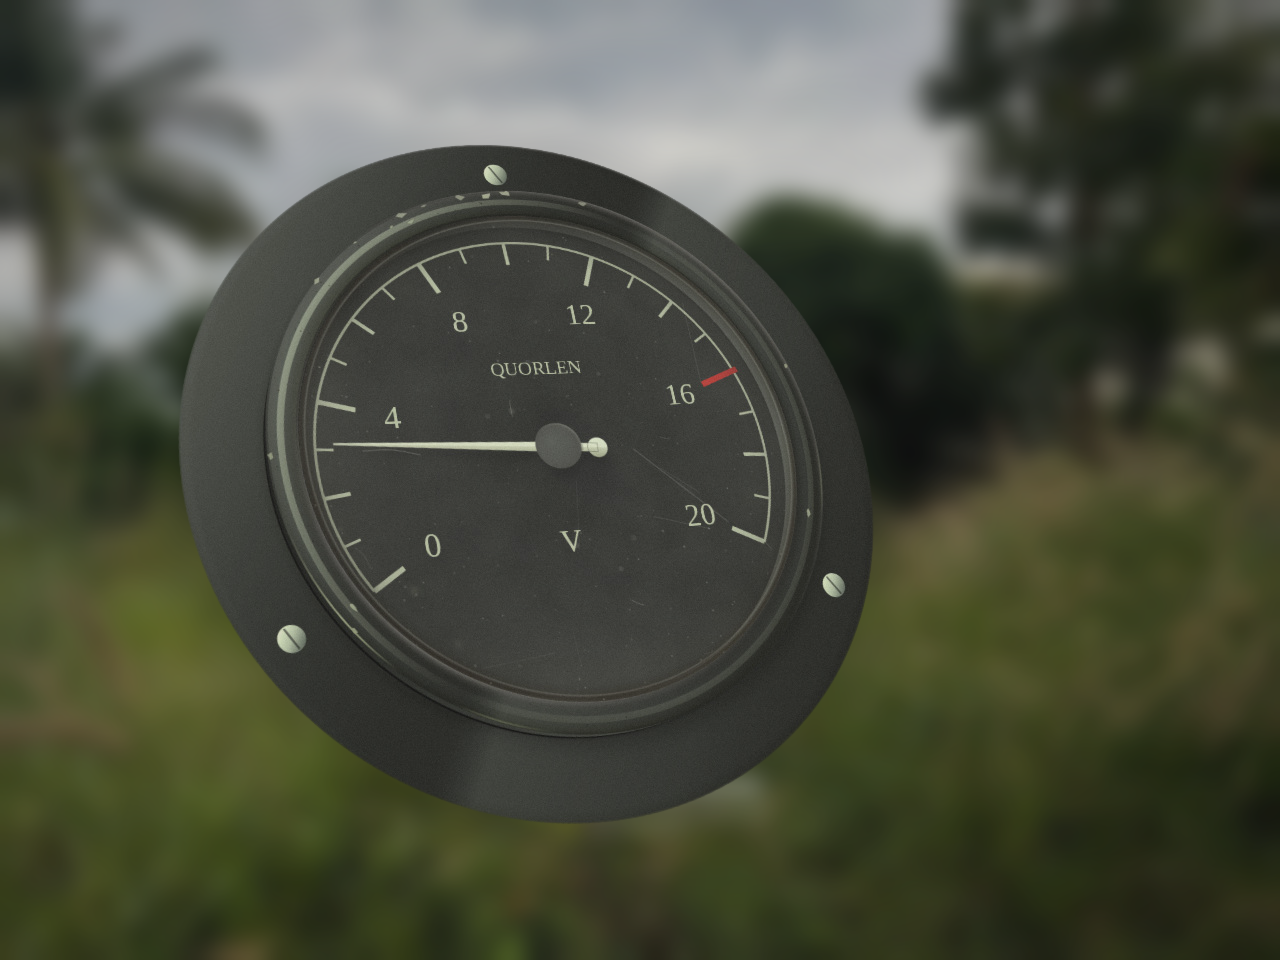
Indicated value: value=3 unit=V
